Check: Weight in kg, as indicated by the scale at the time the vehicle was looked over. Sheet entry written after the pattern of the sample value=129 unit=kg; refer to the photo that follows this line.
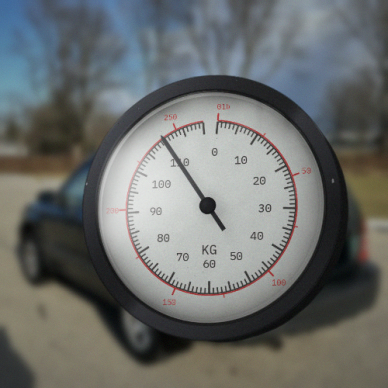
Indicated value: value=110 unit=kg
